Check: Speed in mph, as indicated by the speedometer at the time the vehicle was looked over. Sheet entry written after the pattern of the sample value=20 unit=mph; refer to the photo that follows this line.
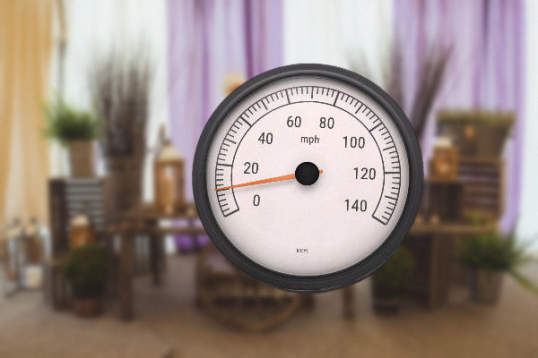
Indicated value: value=10 unit=mph
